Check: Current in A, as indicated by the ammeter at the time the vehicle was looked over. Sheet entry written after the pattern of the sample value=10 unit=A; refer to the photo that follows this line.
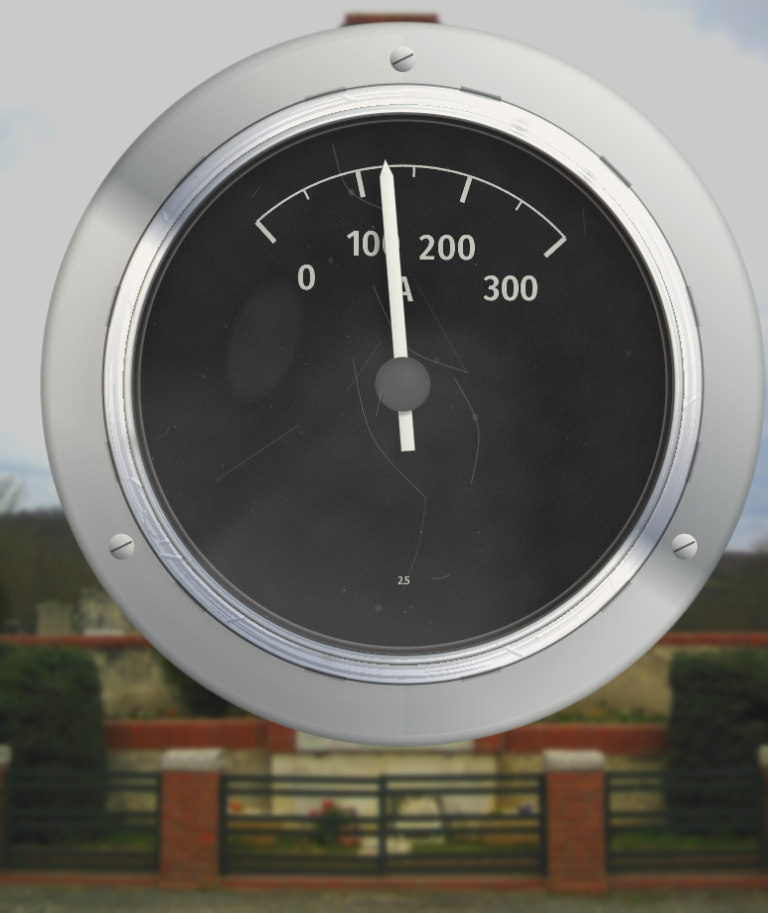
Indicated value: value=125 unit=A
